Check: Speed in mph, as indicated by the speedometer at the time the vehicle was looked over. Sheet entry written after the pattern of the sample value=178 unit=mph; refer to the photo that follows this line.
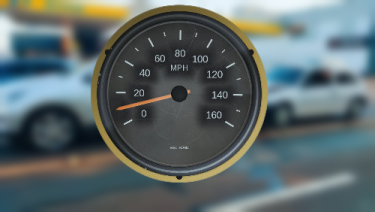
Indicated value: value=10 unit=mph
